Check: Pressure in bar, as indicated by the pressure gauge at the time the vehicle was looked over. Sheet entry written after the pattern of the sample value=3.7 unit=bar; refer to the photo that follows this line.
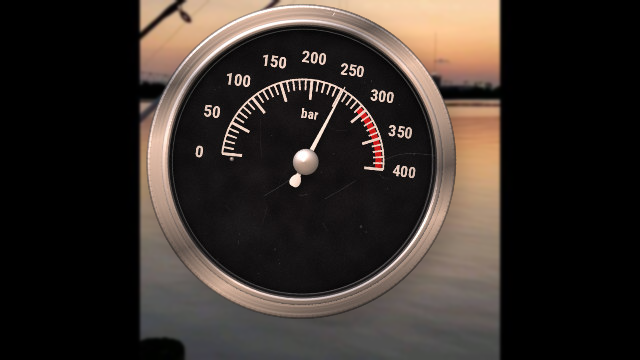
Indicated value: value=250 unit=bar
